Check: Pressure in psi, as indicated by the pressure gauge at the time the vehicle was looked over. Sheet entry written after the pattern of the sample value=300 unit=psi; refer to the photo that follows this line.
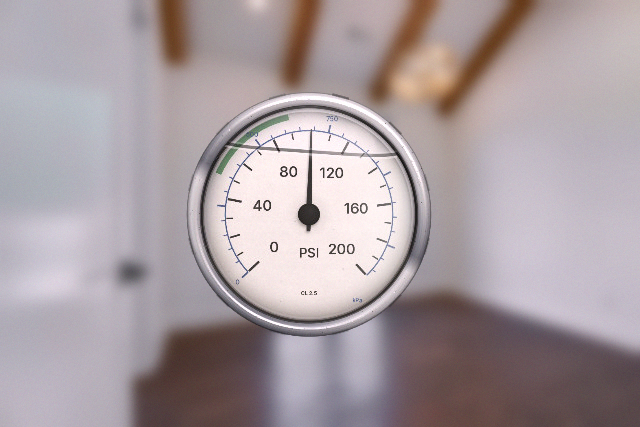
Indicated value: value=100 unit=psi
